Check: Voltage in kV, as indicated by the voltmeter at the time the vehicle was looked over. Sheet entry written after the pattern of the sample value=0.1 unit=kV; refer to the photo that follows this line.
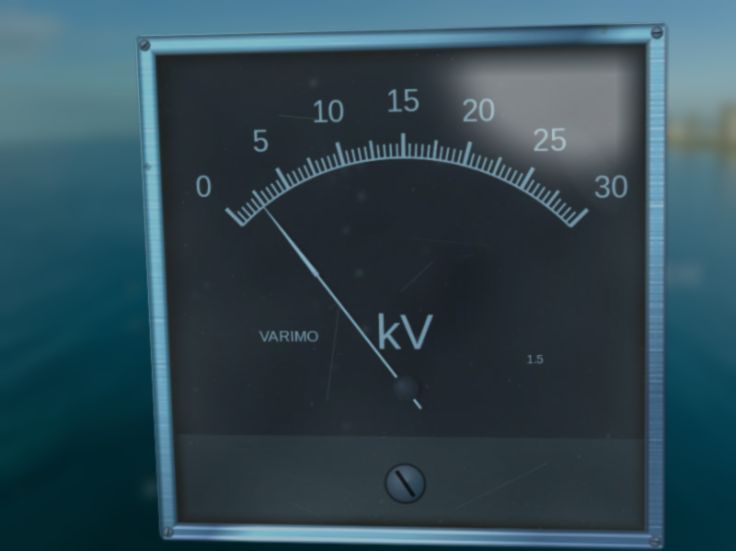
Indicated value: value=2.5 unit=kV
